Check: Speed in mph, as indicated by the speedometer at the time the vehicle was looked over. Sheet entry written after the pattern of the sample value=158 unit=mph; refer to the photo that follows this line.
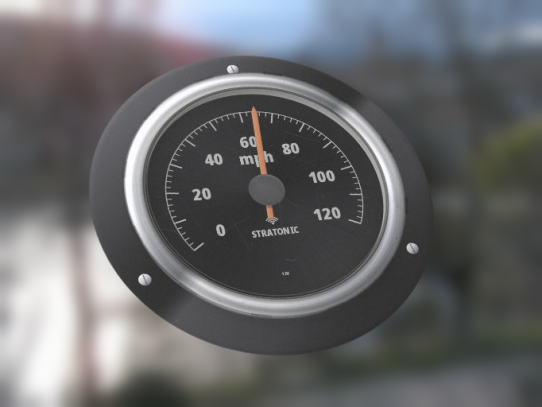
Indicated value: value=64 unit=mph
